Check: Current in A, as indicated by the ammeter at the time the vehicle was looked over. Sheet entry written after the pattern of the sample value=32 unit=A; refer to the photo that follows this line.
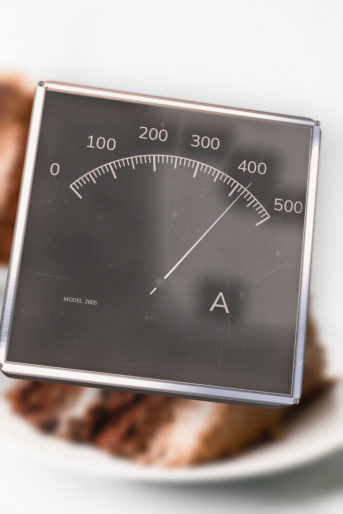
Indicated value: value=420 unit=A
